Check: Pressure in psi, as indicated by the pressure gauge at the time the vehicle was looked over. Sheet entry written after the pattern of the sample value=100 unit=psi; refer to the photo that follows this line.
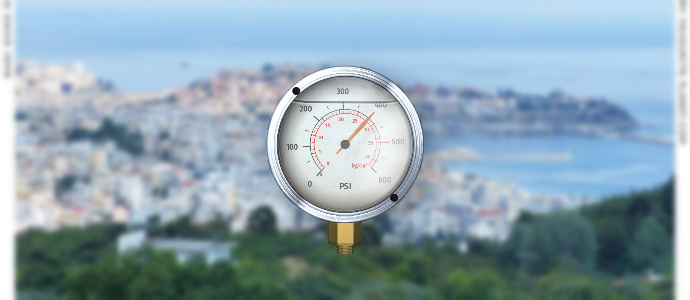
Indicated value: value=400 unit=psi
